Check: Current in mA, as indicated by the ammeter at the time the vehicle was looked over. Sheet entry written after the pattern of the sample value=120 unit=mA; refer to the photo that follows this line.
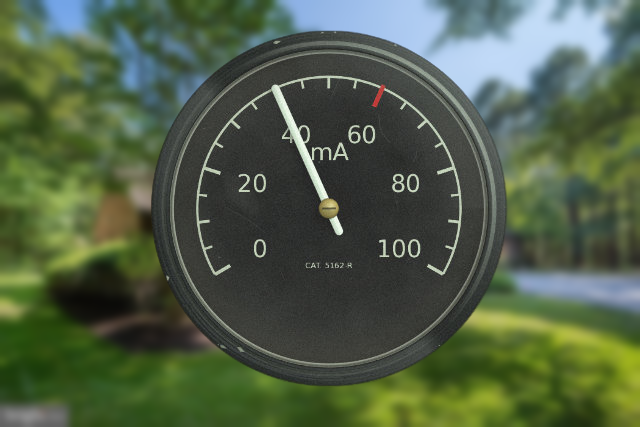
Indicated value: value=40 unit=mA
